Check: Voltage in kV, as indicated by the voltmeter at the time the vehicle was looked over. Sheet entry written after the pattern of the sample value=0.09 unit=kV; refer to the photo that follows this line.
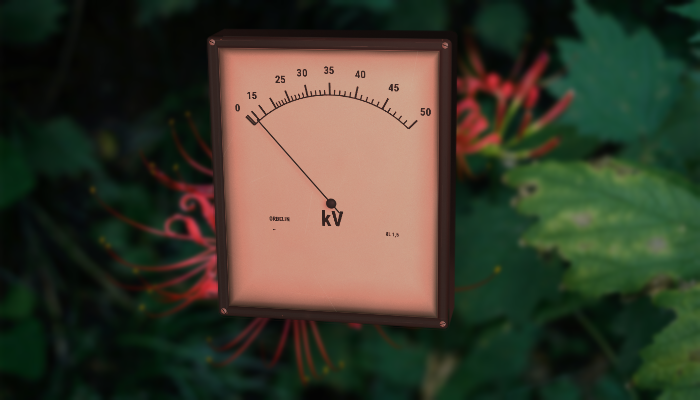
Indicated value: value=10 unit=kV
